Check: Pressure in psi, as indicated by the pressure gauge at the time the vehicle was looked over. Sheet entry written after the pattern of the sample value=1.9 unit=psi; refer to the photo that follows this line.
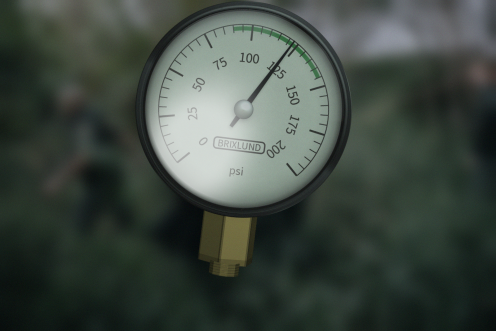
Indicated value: value=122.5 unit=psi
